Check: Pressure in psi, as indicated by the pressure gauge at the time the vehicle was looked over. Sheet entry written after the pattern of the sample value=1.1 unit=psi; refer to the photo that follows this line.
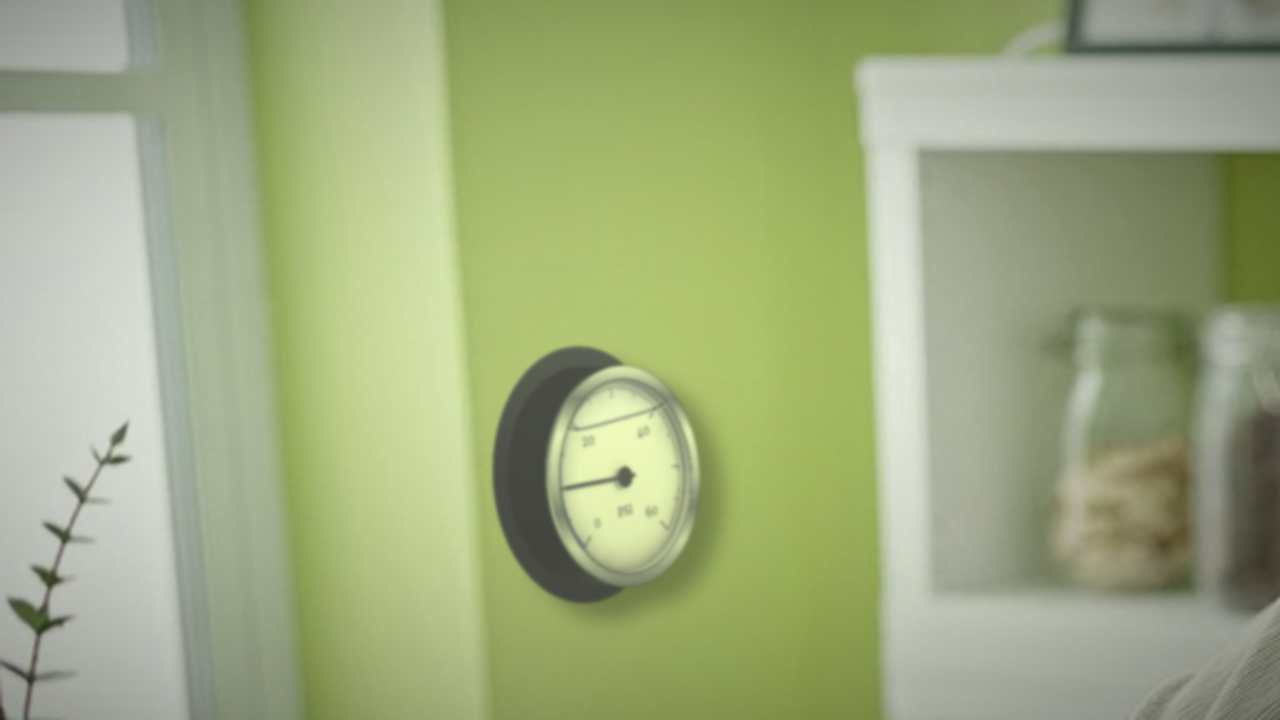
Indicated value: value=10 unit=psi
